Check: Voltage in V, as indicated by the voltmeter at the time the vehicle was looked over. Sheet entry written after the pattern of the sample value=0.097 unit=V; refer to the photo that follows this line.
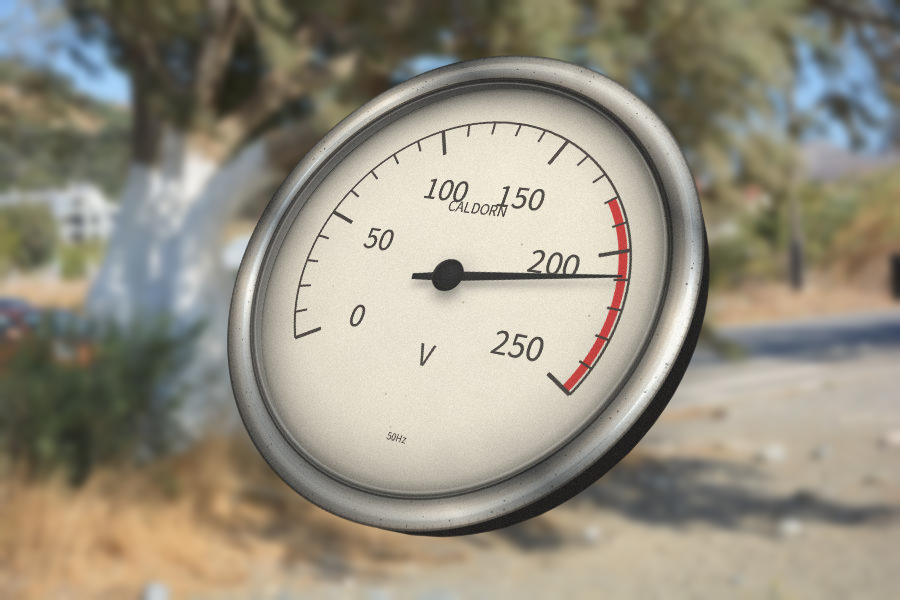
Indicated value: value=210 unit=V
